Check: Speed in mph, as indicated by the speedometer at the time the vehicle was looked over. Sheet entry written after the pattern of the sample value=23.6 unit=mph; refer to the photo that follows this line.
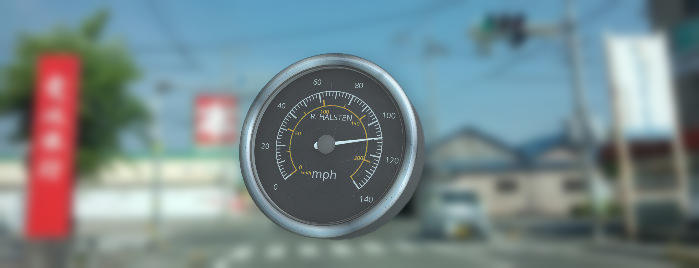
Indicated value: value=110 unit=mph
